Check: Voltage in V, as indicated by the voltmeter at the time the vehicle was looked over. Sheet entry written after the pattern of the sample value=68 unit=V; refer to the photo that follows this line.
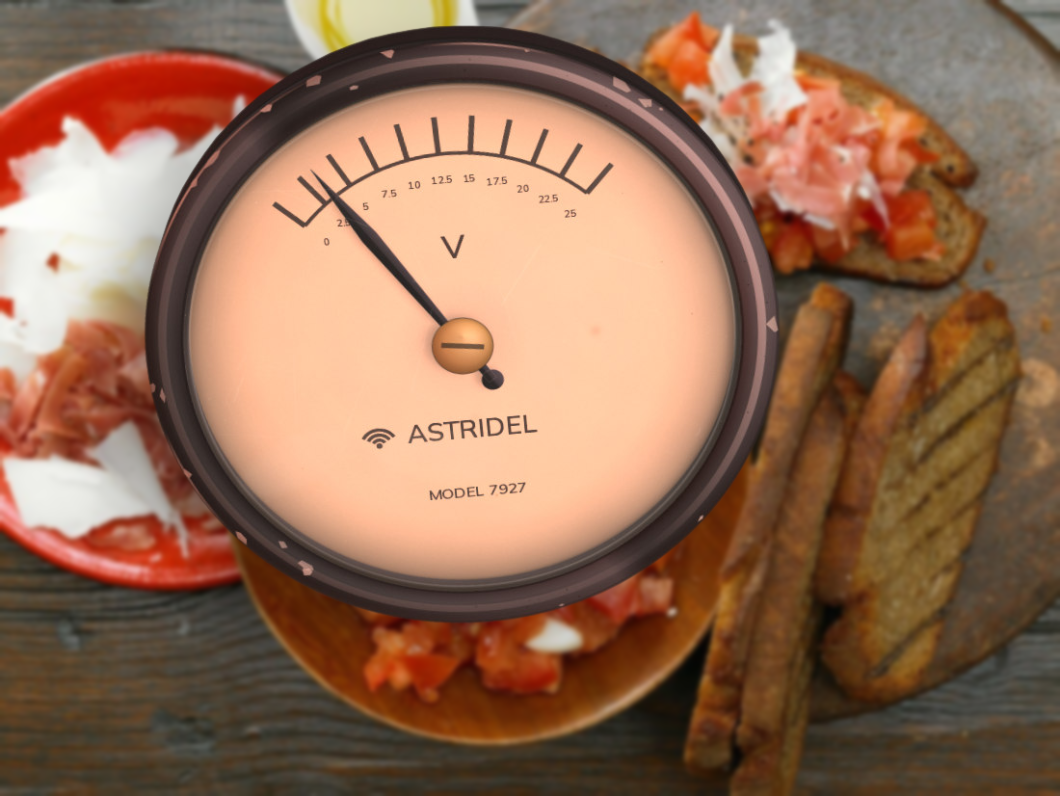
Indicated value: value=3.75 unit=V
